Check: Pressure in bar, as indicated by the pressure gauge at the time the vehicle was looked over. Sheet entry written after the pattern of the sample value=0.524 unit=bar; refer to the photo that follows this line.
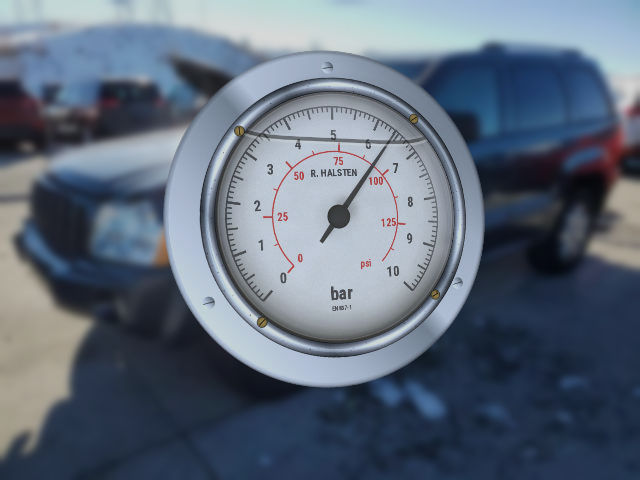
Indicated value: value=6.4 unit=bar
